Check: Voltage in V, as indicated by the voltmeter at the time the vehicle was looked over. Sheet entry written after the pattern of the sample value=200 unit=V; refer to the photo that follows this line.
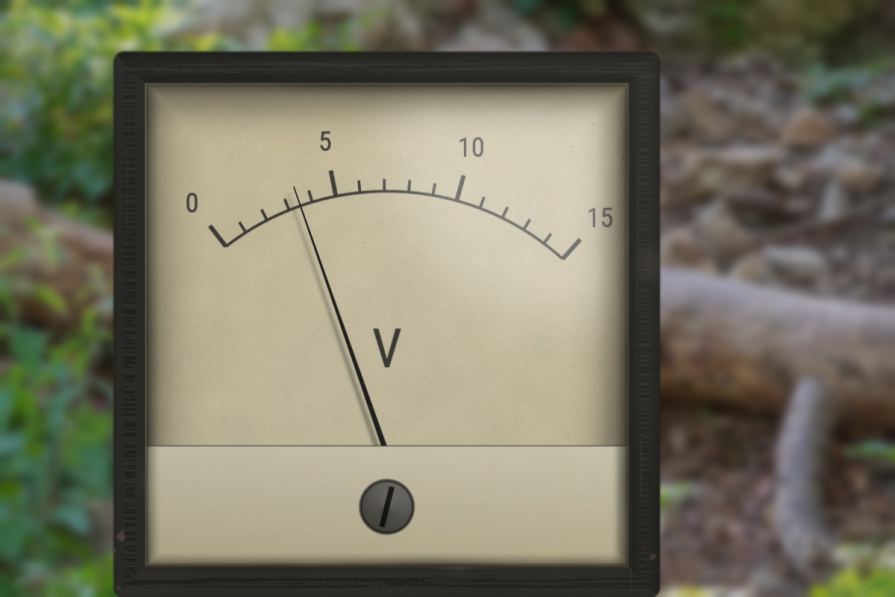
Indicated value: value=3.5 unit=V
